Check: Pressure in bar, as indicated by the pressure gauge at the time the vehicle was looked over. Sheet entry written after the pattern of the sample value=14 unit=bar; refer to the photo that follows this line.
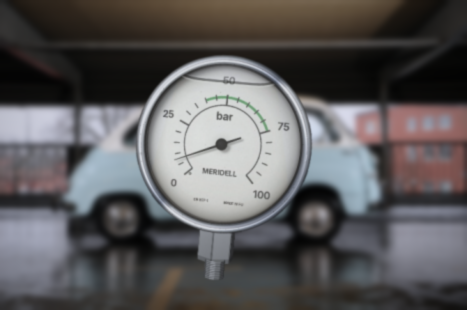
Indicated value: value=7.5 unit=bar
